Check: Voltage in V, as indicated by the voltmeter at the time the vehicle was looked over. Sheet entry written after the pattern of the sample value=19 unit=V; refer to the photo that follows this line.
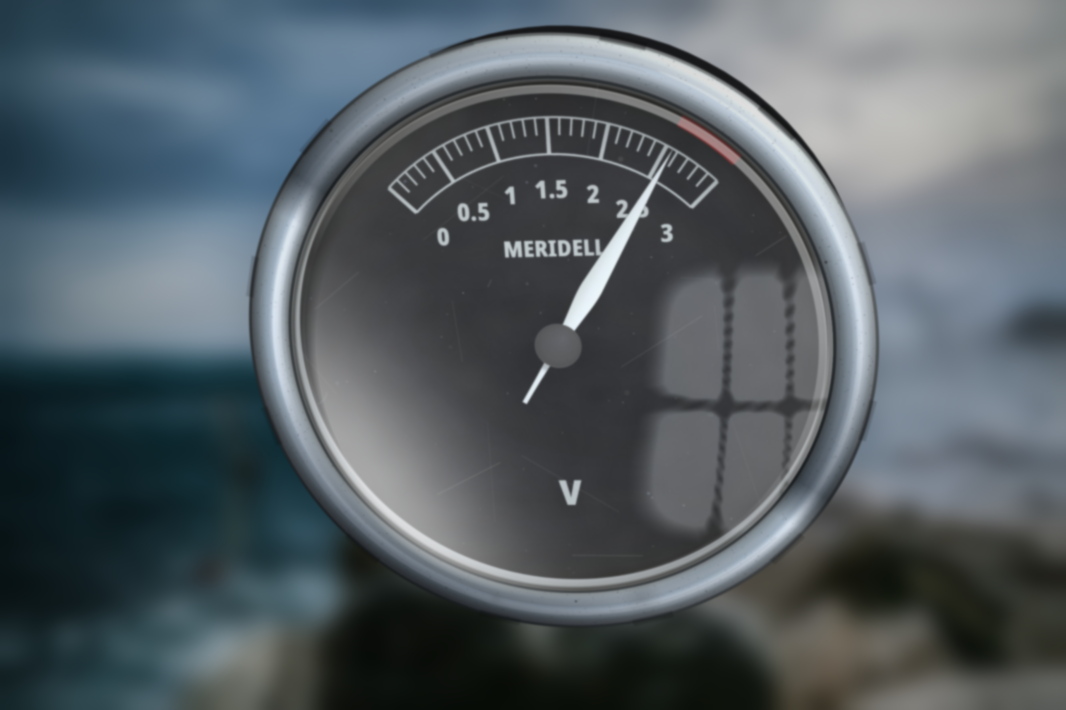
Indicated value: value=2.55 unit=V
